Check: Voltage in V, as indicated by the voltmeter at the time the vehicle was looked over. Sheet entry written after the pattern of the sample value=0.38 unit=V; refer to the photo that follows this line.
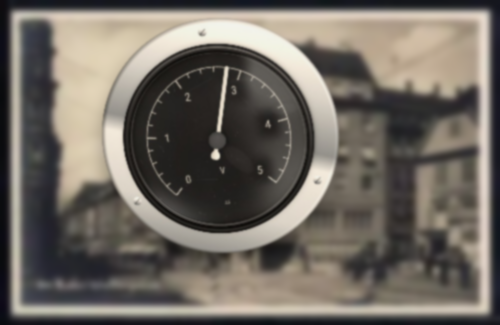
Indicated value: value=2.8 unit=V
